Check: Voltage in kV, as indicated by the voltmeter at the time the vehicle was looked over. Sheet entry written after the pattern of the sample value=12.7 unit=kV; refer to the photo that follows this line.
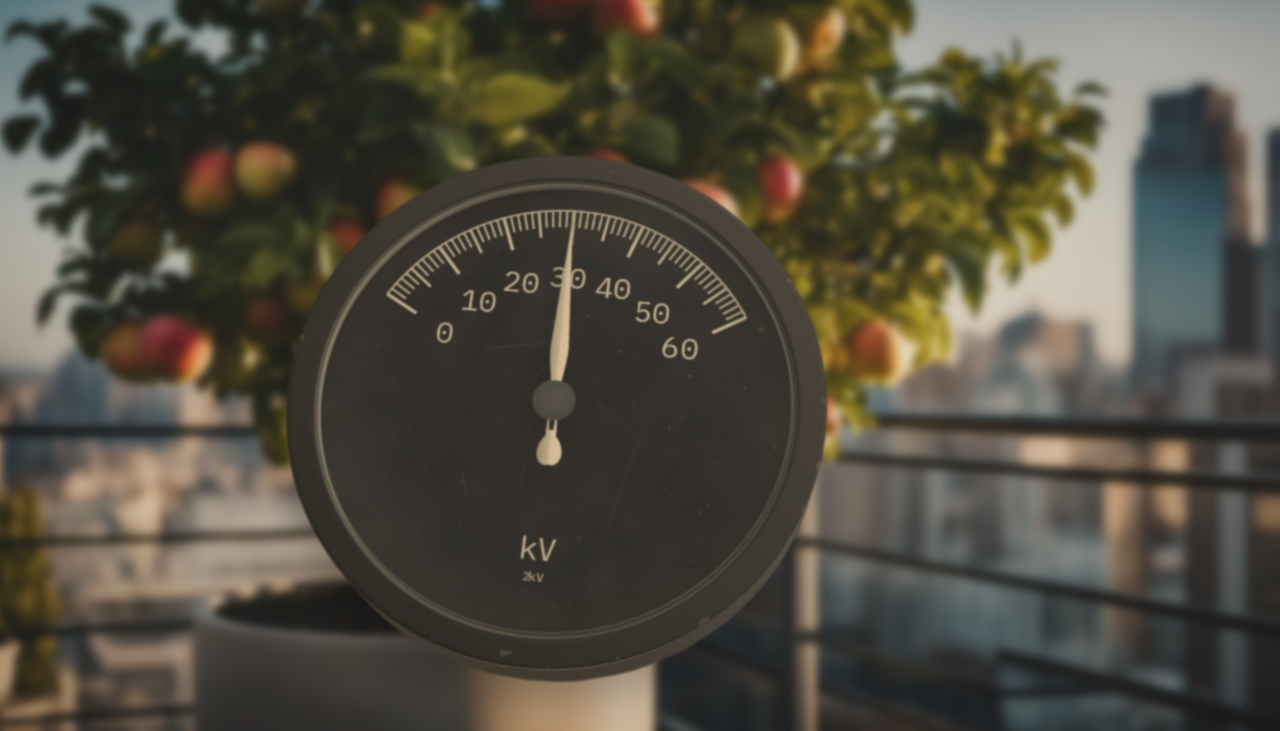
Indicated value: value=30 unit=kV
